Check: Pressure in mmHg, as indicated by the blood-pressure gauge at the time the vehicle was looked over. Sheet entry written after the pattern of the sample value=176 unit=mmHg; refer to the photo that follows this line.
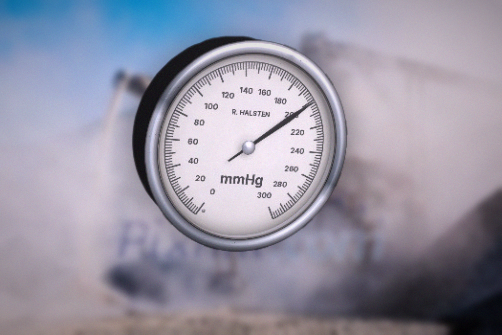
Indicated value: value=200 unit=mmHg
